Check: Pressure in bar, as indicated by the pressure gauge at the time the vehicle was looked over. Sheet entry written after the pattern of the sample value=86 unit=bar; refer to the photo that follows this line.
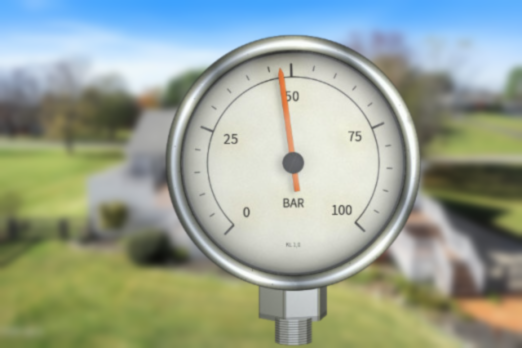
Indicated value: value=47.5 unit=bar
